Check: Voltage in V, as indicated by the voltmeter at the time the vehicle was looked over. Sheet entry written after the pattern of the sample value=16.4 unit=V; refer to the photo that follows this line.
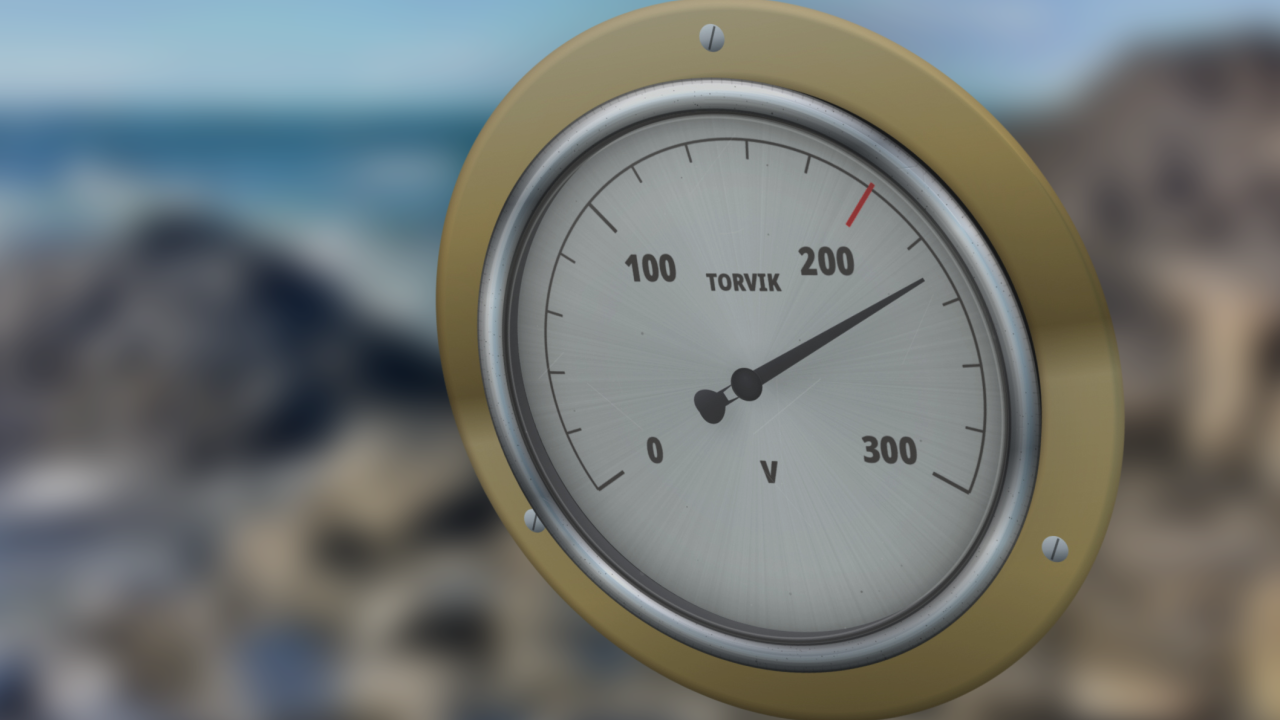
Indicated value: value=230 unit=V
